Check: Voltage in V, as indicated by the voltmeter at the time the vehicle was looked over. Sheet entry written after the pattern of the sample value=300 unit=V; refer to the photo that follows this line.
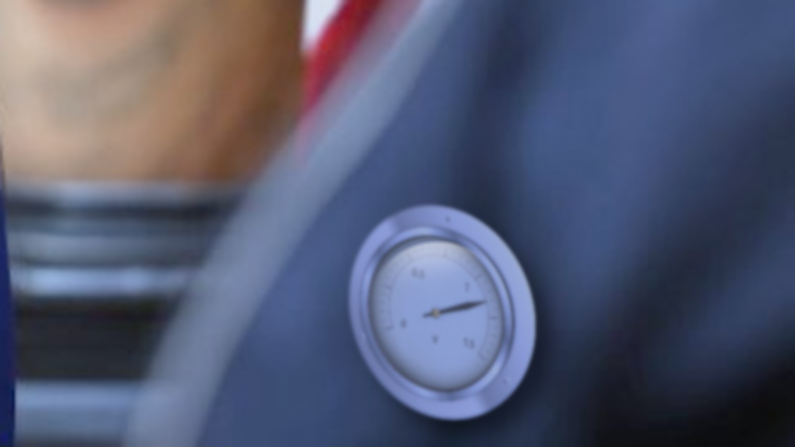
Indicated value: value=1.15 unit=V
